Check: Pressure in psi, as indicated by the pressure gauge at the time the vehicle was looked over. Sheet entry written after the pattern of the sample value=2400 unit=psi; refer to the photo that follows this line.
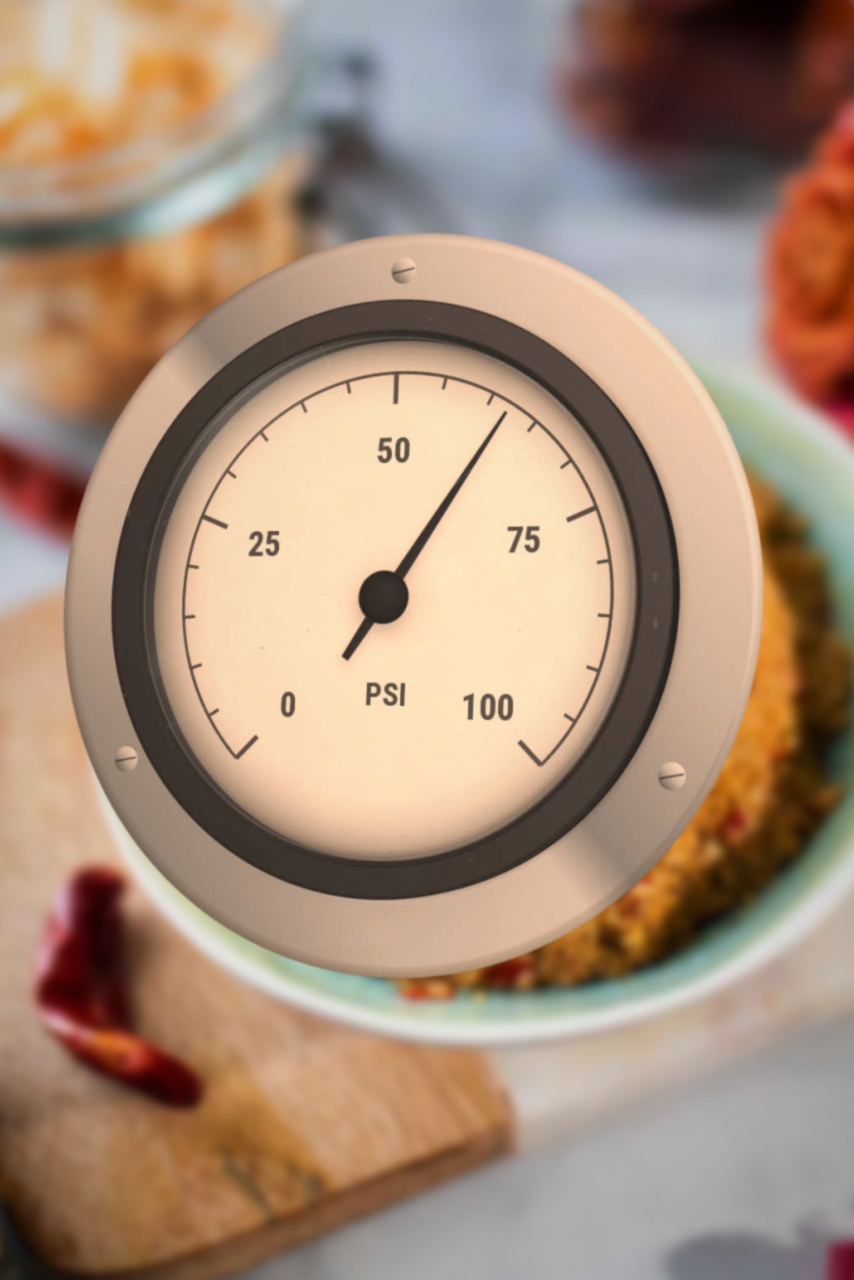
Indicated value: value=62.5 unit=psi
